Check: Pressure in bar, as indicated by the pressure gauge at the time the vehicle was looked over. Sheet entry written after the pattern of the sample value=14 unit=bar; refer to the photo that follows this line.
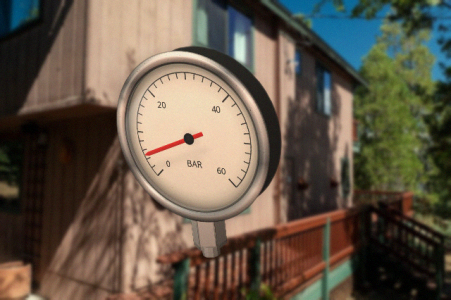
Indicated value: value=5 unit=bar
